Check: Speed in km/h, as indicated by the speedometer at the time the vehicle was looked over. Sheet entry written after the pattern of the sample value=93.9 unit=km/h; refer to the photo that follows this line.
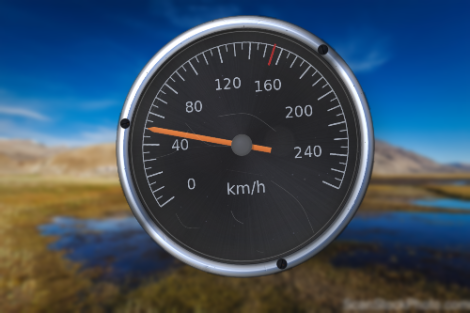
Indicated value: value=50 unit=km/h
